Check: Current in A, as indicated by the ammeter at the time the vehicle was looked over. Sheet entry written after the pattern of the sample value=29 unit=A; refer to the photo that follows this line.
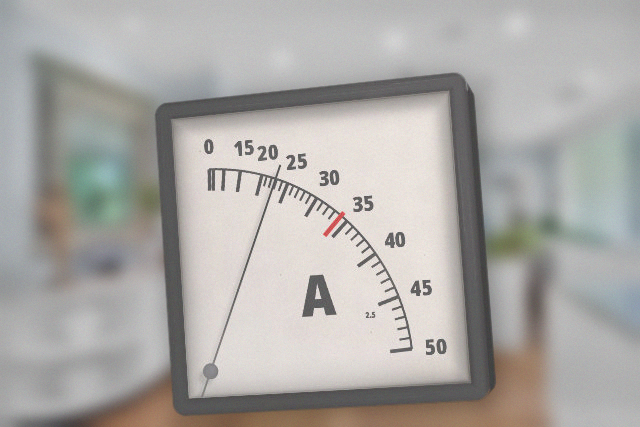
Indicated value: value=23 unit=A
